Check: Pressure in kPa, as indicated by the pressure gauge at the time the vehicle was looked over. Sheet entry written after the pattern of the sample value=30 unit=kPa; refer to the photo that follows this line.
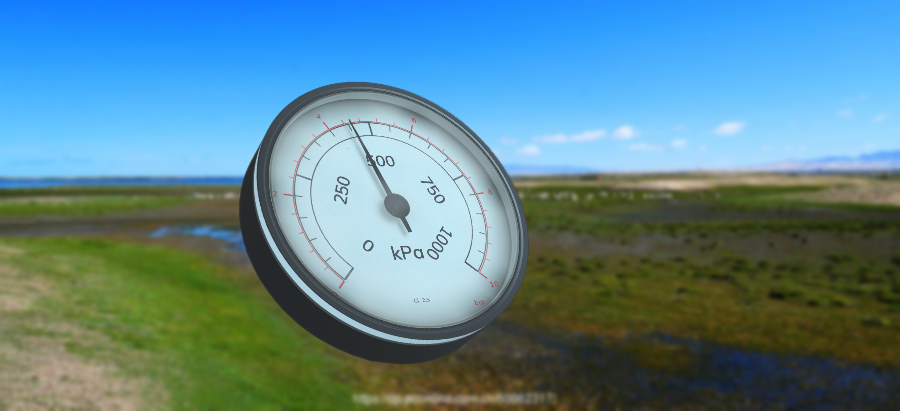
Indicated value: value=450 unit=kPa
